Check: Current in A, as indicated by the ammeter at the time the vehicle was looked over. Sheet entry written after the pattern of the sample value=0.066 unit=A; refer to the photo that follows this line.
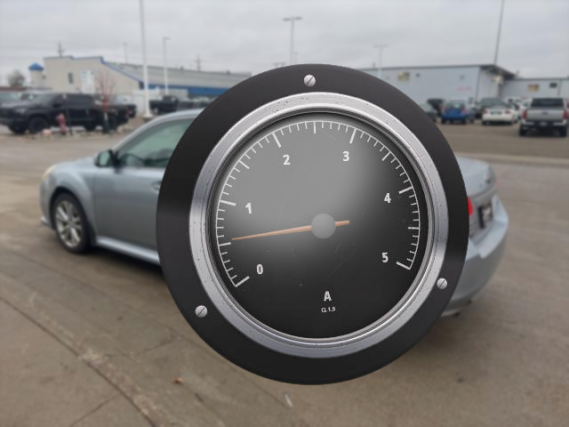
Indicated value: value=0.55 unit=A
